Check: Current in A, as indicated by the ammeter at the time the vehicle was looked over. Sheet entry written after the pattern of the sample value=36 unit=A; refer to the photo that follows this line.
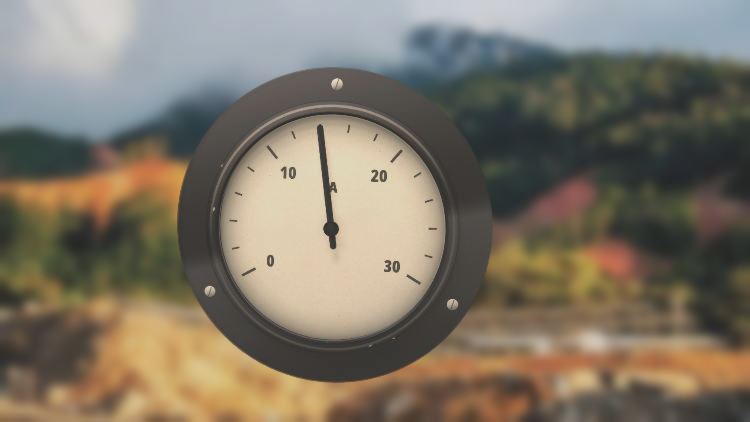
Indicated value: value=14 unit=A
